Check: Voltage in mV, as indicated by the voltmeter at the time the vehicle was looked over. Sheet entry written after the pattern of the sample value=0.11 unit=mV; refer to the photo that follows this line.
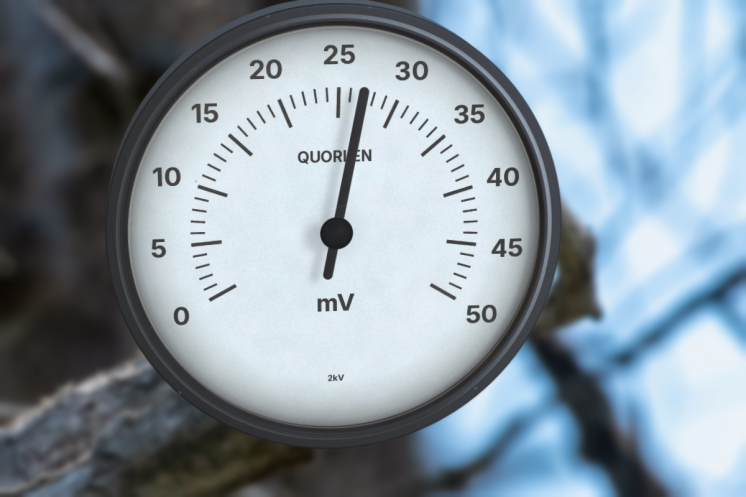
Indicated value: value=27 unit=mV
